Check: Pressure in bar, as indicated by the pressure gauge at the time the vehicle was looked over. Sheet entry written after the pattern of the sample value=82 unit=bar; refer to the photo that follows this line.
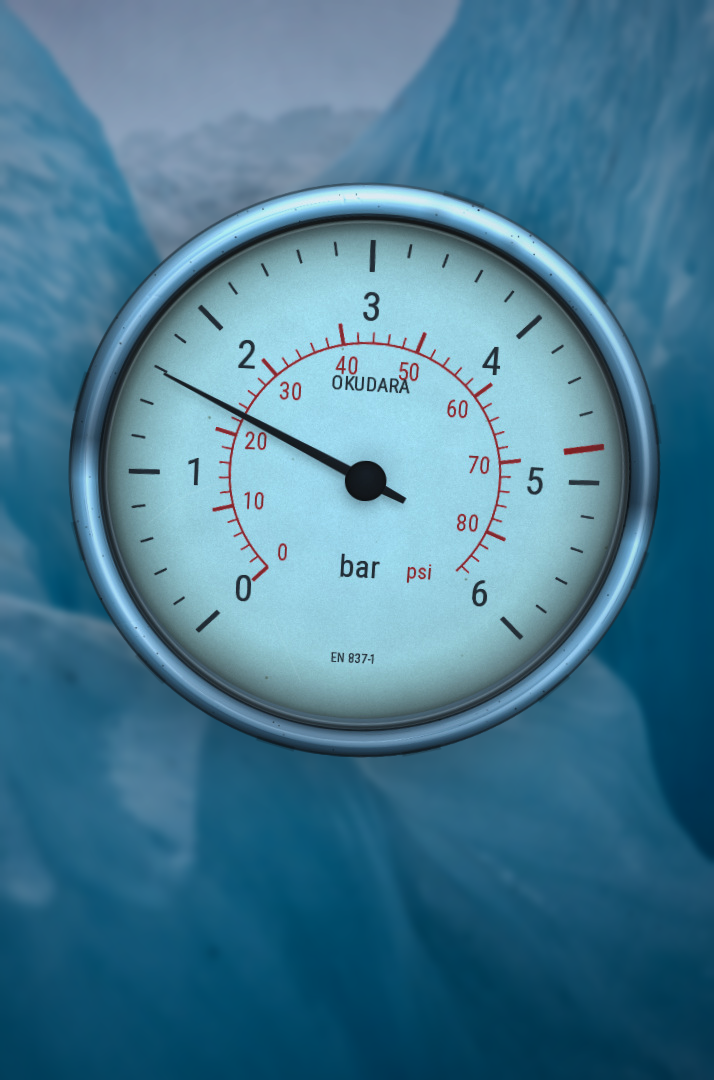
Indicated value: value=1.6 unit=bar
